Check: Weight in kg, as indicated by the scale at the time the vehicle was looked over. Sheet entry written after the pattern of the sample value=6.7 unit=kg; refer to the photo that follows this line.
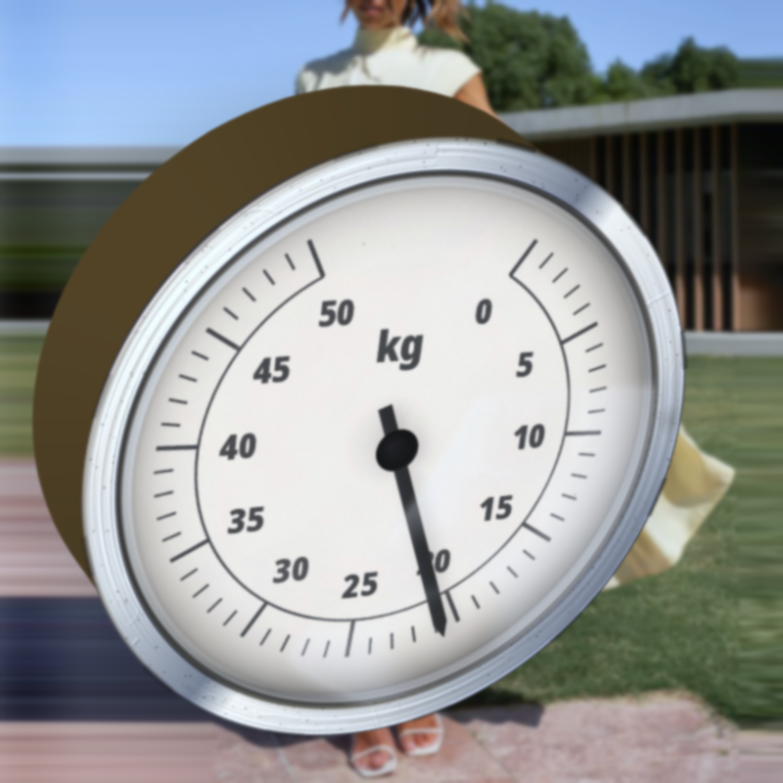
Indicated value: value=21 unit=kg
